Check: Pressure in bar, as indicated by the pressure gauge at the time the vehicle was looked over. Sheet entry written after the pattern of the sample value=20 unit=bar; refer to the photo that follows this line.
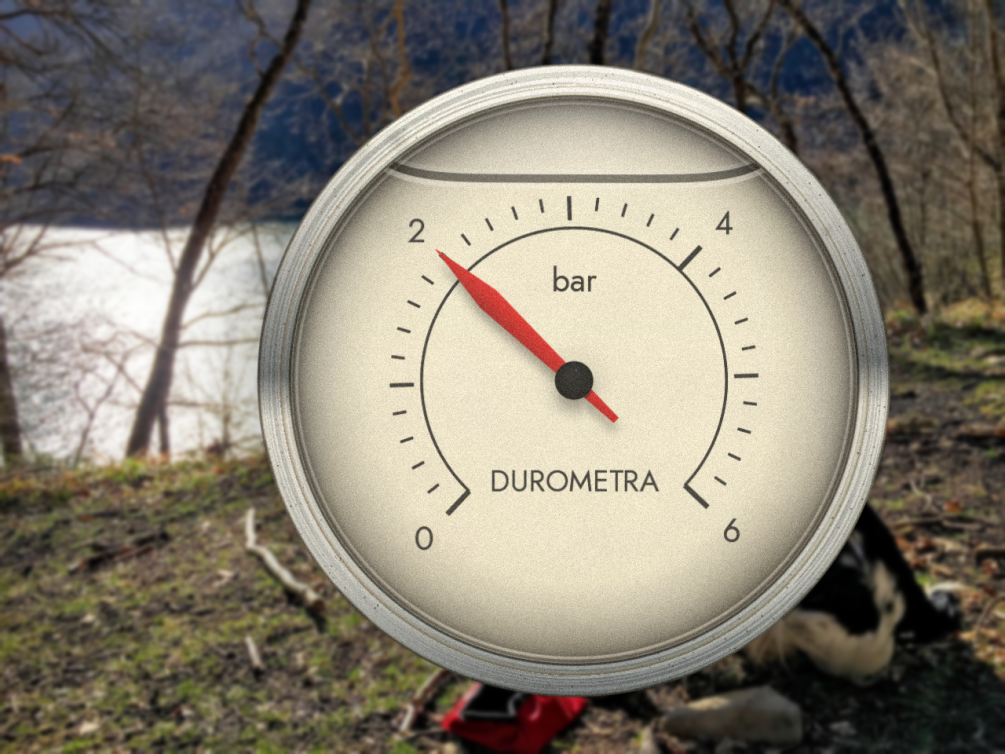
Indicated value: value=2 unit=bar
